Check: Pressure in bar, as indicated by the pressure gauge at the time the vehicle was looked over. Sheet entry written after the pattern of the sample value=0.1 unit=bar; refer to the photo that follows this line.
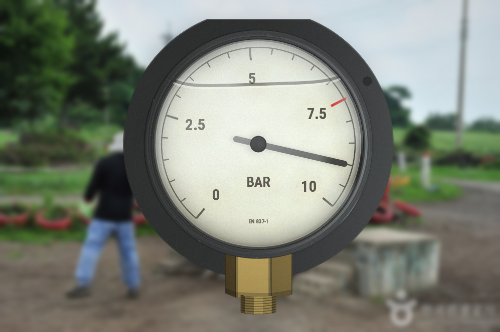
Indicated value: value=9 unit=bar
